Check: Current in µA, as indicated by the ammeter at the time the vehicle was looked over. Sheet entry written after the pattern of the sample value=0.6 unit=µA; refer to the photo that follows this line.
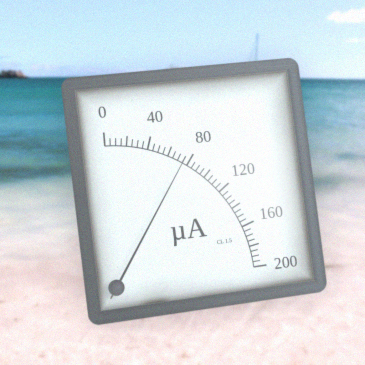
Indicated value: value=75 unit=µA
